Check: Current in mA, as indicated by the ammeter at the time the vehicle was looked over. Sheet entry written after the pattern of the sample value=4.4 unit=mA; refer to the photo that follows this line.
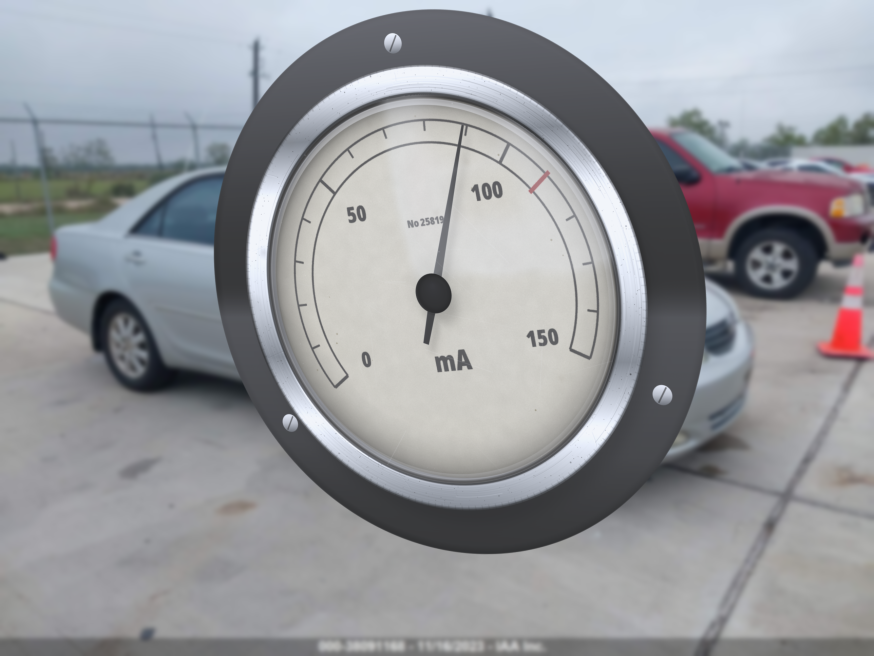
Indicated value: value=90 unit=mA
